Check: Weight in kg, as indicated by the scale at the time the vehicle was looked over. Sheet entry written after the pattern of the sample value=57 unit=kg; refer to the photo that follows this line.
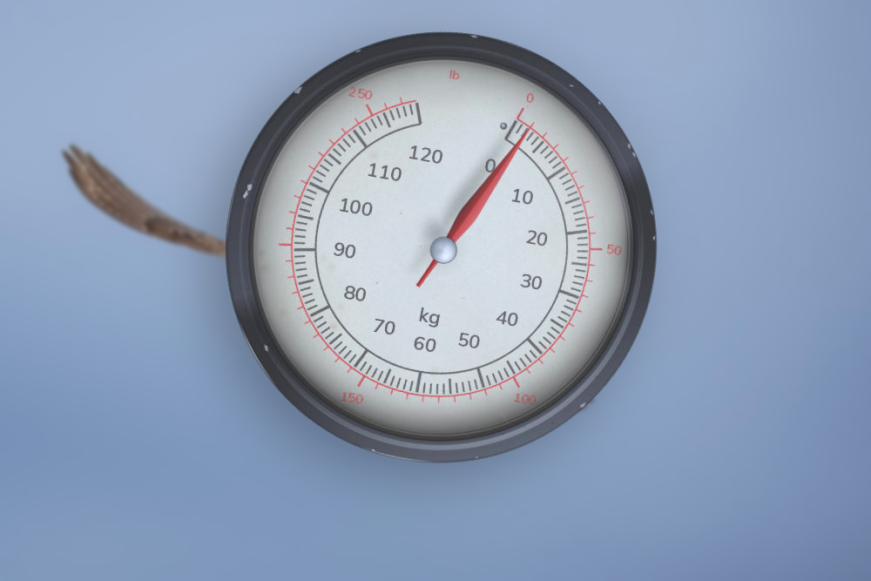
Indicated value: value=2 unit=kg
